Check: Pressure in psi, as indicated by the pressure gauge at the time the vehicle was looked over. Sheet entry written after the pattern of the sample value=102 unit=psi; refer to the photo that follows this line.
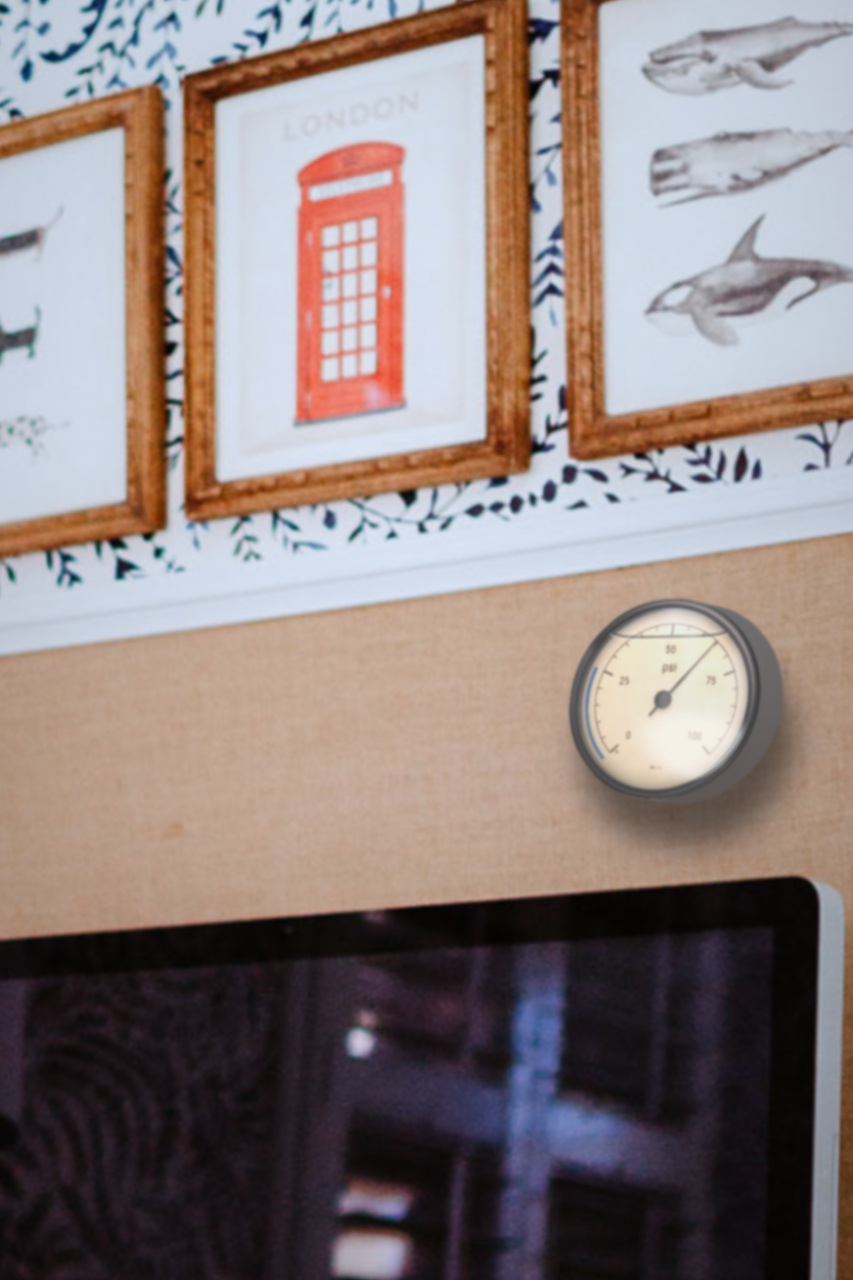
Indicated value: value=65 unit=psi
